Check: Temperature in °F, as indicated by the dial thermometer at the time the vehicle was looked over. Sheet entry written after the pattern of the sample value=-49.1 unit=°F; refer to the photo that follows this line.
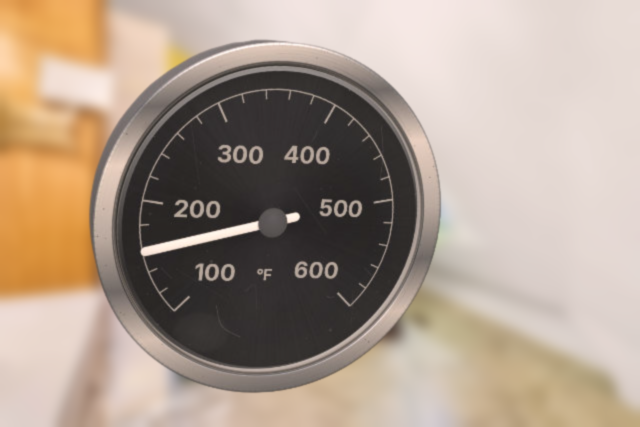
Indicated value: value=160 unit=°F
